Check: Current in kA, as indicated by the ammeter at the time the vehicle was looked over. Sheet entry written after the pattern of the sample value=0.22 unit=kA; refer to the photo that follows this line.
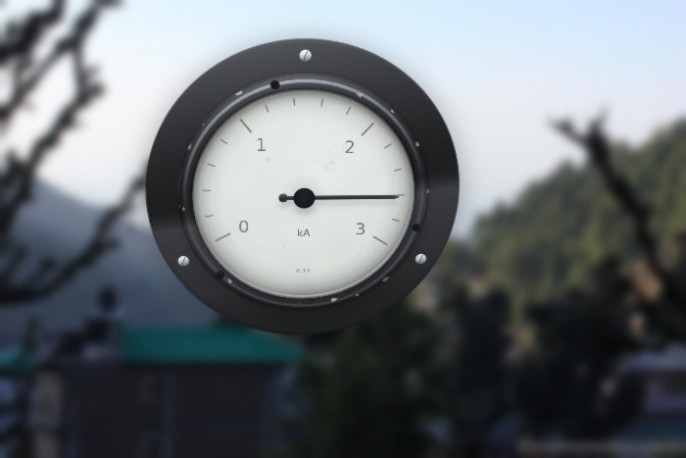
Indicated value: value=2.6 unit=kA
